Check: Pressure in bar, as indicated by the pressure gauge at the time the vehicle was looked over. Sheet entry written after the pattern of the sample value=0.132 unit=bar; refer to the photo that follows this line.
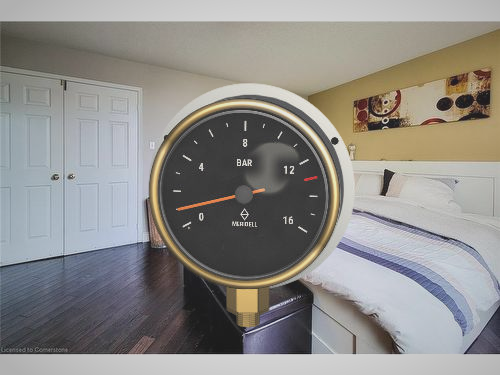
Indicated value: value=1 unit=bar
